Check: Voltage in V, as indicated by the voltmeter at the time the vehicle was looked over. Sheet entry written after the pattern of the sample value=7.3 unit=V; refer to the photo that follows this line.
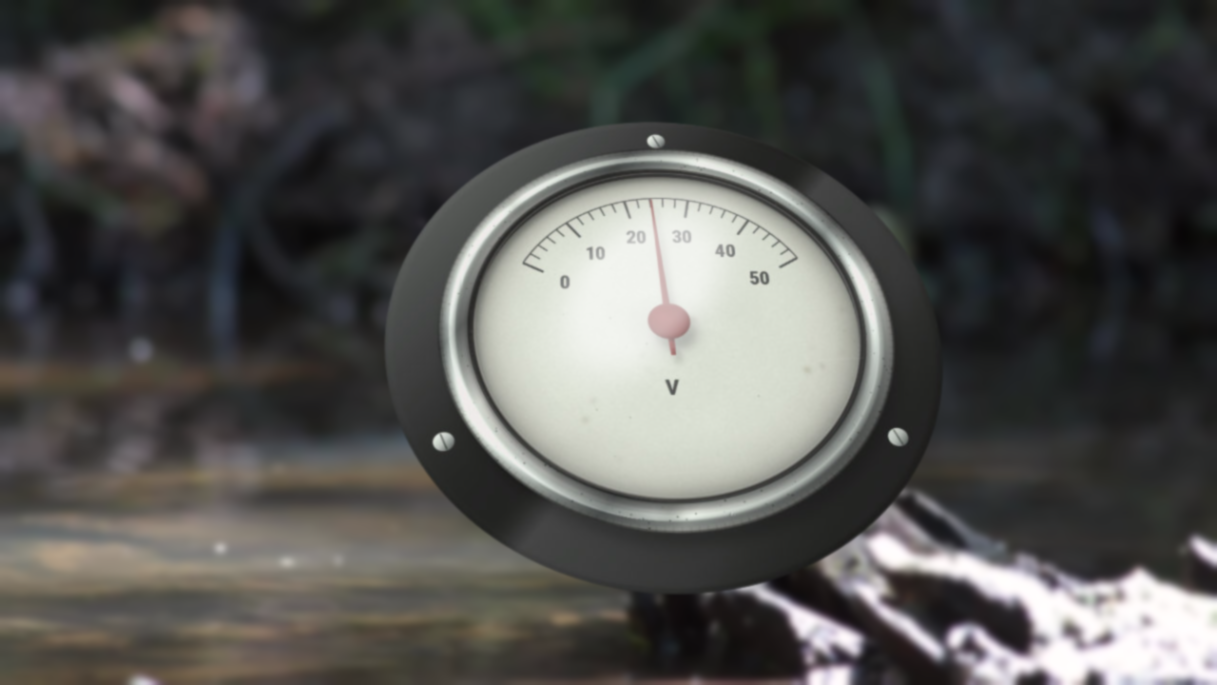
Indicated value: value=24 unit=V
